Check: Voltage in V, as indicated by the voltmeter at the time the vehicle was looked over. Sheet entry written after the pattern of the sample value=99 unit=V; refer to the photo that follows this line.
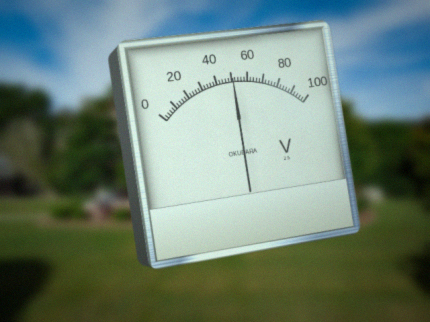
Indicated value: value=50 unit=V
